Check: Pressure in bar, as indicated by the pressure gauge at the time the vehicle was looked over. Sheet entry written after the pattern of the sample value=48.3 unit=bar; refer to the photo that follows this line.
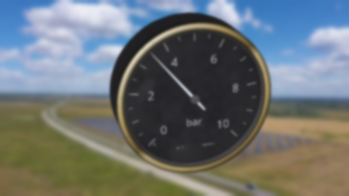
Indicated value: value=3.5 unit=bar
